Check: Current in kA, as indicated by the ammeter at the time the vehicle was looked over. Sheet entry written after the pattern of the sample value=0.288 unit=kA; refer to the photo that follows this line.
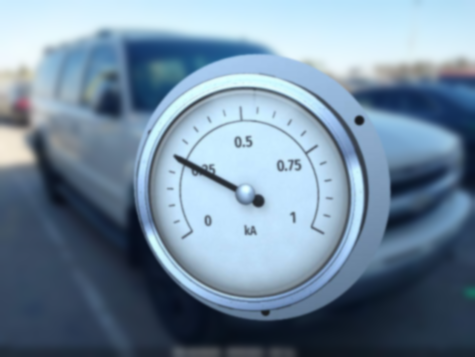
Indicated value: value=0.25 unit=kA
